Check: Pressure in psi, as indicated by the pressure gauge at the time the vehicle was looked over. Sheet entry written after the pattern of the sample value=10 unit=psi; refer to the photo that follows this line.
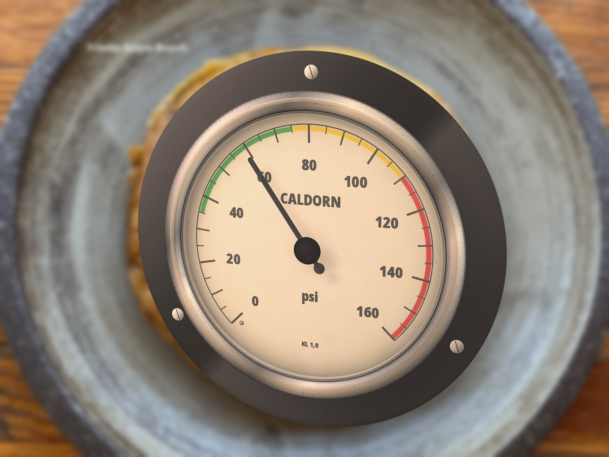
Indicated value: value=60 unit=psi
